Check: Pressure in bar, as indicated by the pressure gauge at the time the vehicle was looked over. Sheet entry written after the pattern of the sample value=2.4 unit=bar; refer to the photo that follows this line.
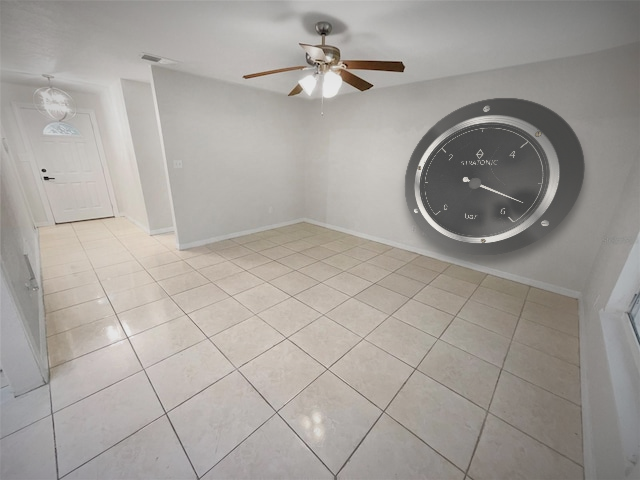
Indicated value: value=5.5 unit=bar
